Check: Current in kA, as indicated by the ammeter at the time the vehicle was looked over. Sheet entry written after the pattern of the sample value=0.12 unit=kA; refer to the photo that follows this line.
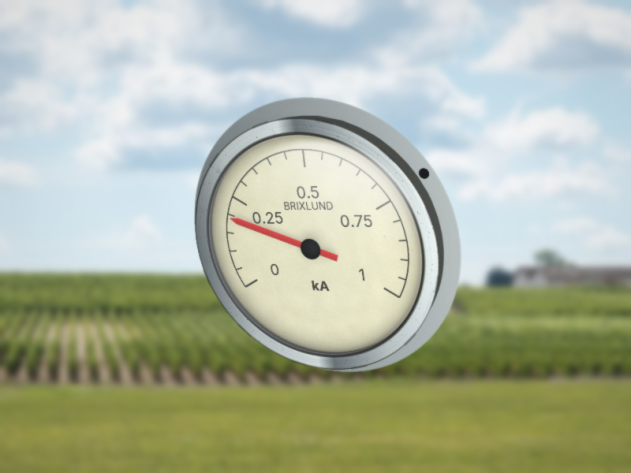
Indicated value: value=0.2 unit=kA
